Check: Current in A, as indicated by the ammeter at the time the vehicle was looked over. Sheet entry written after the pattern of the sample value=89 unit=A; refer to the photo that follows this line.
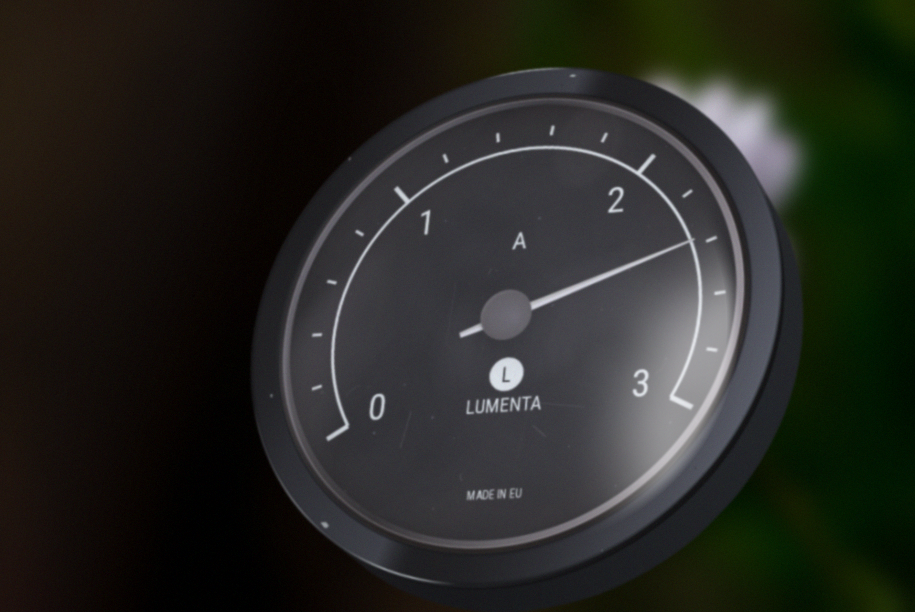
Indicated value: value=2.4 unit=A
